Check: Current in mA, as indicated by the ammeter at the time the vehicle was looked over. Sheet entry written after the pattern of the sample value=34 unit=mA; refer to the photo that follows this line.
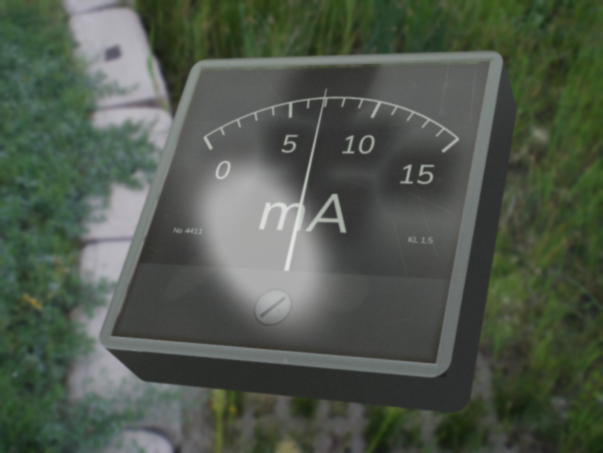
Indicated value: value=7 unit=mA
